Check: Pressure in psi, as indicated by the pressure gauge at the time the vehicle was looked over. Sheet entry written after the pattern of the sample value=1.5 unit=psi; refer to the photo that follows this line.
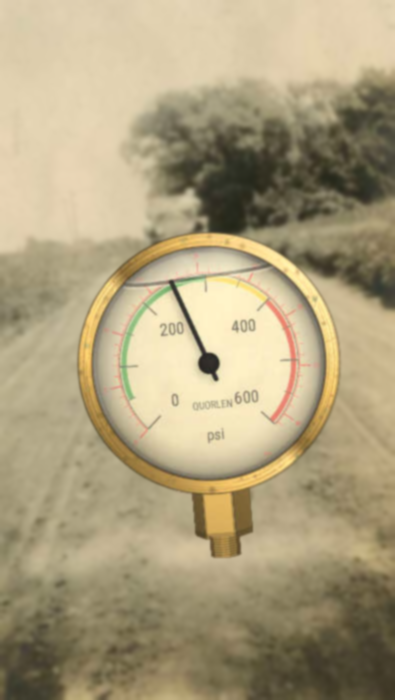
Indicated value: value=250 unit=psi
